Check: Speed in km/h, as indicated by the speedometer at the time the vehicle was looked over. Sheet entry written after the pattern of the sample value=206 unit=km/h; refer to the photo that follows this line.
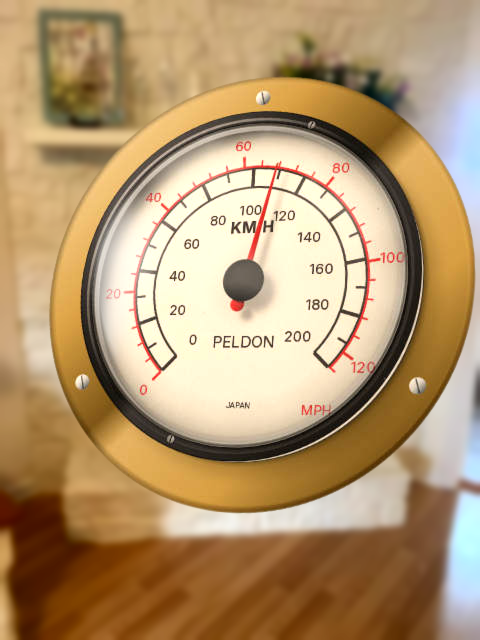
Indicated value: value=110 unit=km/h
